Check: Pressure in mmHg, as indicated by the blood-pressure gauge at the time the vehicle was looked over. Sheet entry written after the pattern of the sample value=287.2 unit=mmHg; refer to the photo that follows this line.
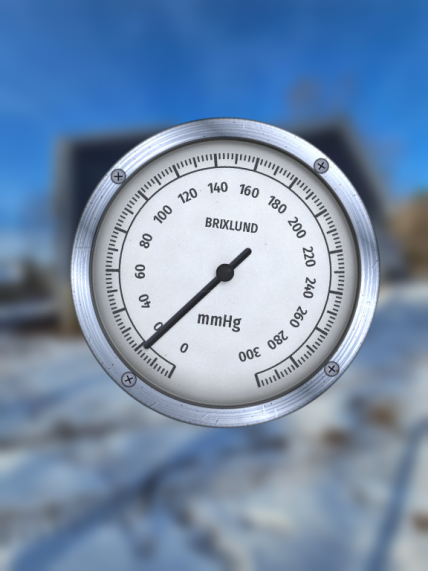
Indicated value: value=18 unit=mmHg
